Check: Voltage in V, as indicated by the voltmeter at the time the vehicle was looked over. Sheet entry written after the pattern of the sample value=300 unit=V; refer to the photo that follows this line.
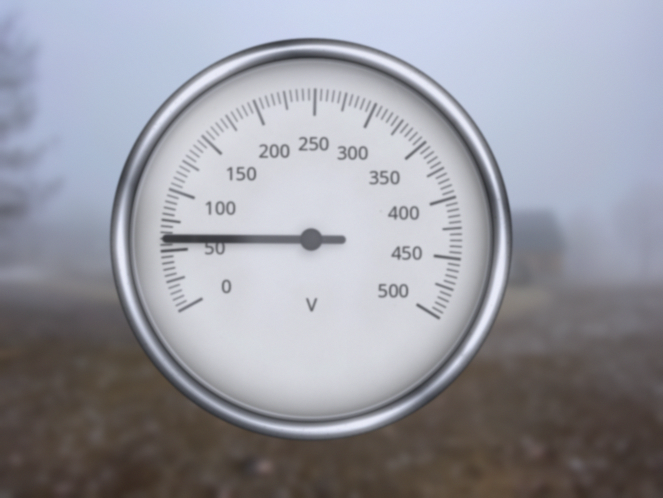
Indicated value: value=60 unit=V
